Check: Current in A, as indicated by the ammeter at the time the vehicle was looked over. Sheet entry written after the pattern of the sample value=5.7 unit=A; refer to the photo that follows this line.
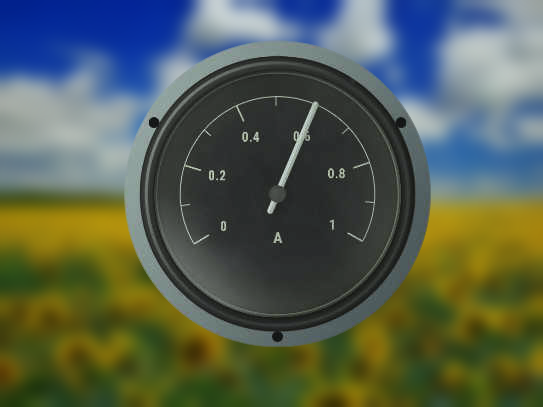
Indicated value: value=0.6 unit=A
